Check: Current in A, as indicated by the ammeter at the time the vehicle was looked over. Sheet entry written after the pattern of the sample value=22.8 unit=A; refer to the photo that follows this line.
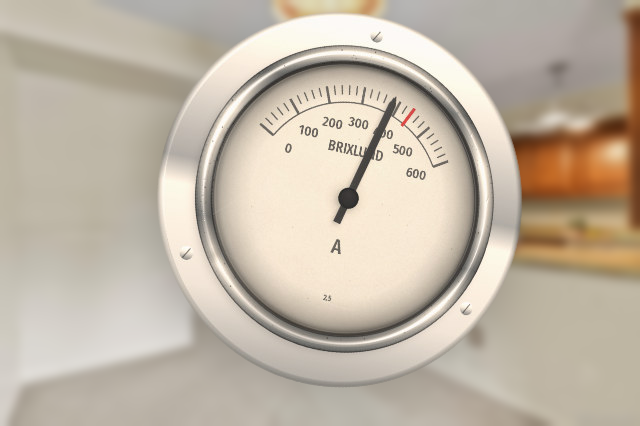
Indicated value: value=380 unit=A
